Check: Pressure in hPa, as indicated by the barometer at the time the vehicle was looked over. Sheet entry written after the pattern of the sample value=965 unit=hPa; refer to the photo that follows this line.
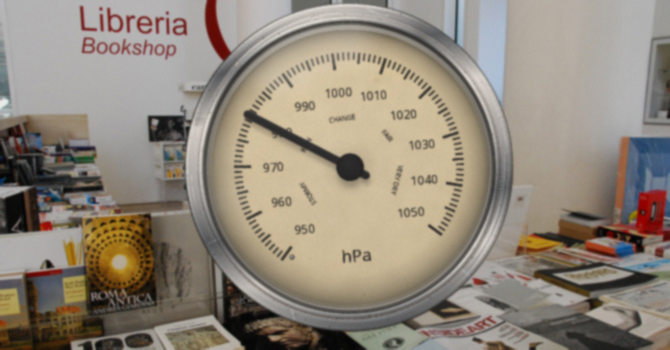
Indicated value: value=980 unit=hPa
